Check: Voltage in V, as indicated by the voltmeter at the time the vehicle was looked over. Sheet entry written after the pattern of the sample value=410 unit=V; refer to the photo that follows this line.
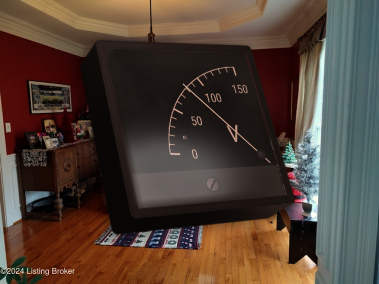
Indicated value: value=80 unit=V
